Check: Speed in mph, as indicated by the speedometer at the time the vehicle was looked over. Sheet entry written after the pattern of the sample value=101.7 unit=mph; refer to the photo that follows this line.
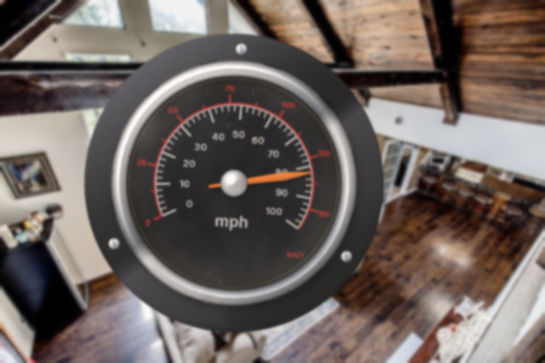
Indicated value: value=82 unit=mph
